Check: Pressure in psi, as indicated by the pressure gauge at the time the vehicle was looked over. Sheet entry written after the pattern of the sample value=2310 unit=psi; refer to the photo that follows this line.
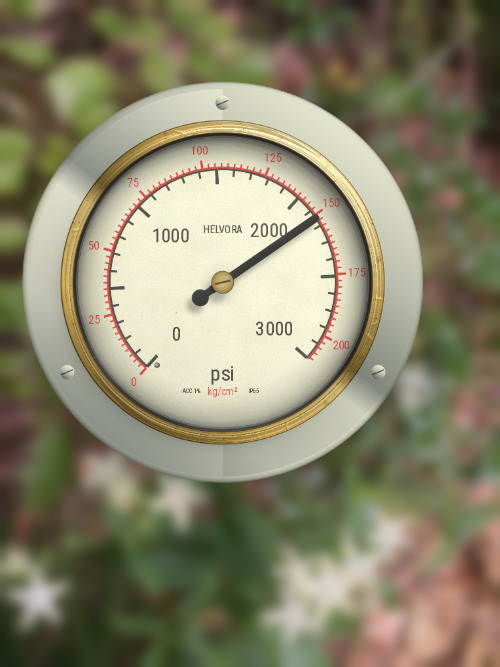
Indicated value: value=2150 unit=psi
